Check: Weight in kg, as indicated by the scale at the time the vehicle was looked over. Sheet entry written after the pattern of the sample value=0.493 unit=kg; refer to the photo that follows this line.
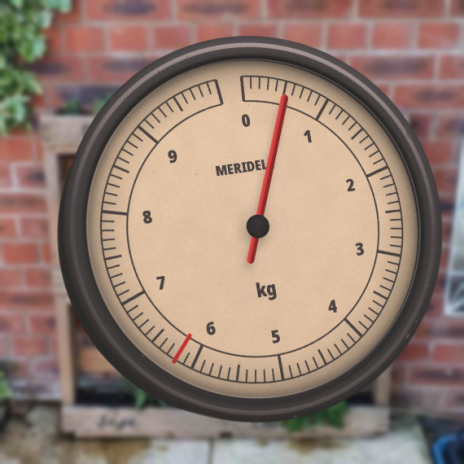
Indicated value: value=0.5 unit=kg
